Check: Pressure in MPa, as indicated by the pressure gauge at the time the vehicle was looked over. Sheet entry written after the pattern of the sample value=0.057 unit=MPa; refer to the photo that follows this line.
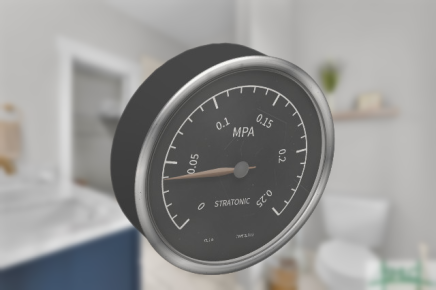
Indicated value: value=0.04 unit=MPa
